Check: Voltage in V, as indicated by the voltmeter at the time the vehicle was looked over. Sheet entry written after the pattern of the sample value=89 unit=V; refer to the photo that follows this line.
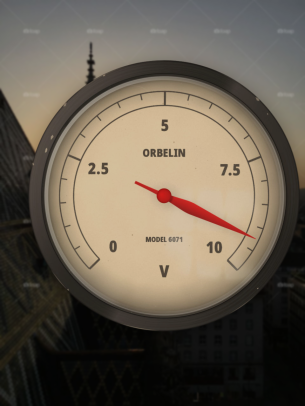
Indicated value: value=9.25 unit=V
